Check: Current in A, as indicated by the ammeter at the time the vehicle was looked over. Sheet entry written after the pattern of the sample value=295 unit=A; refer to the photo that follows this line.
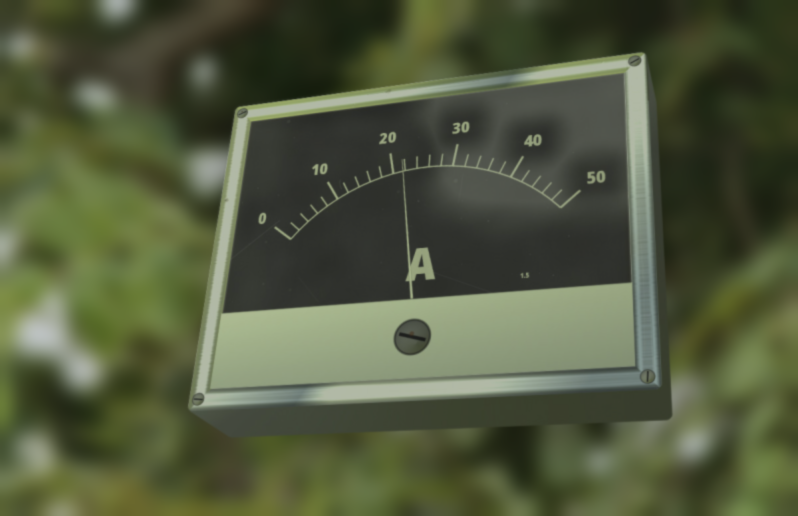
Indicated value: value=22 unit=A
